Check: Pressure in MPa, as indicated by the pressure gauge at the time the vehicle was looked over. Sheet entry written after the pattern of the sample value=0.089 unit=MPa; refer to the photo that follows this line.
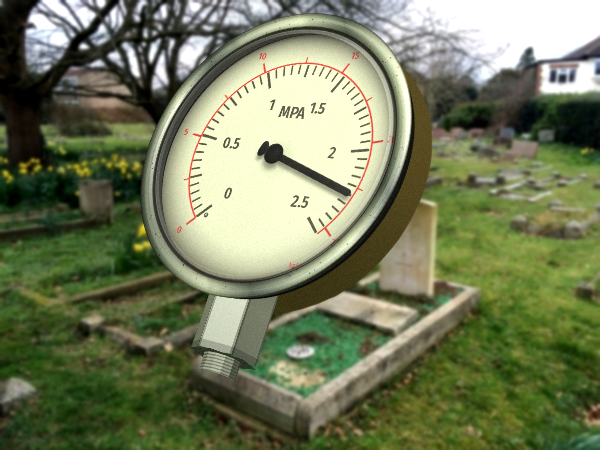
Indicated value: value=2.25 unit=MPa
